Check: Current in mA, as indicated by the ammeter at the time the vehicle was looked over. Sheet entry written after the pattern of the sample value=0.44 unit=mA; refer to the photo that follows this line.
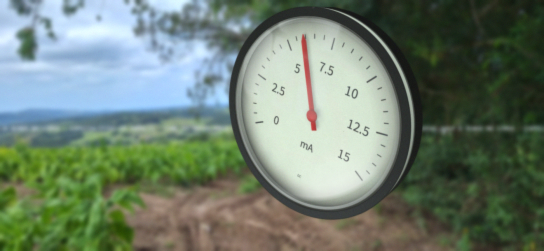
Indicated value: value=6 unit=mA
